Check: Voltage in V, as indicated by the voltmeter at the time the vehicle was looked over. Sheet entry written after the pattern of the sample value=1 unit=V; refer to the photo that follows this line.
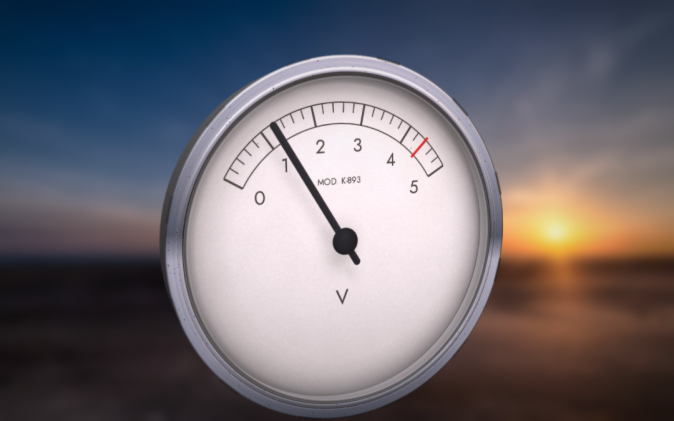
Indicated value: value=1.2 unit=V
